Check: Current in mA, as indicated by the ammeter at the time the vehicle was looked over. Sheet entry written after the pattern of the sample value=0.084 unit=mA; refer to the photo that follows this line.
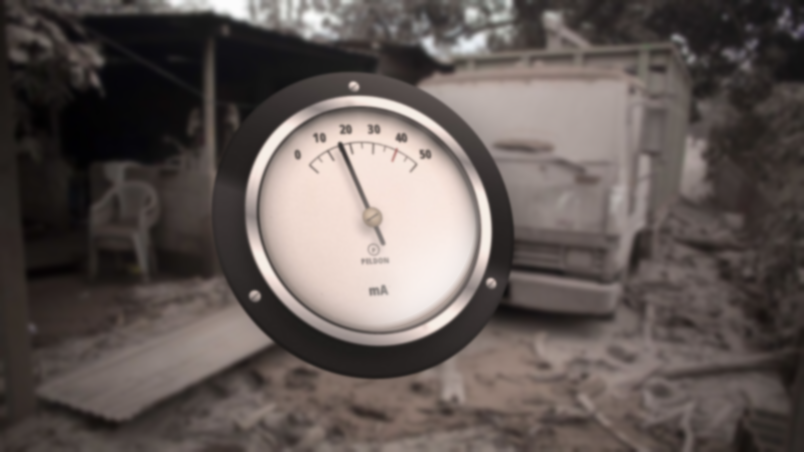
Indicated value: value=15 unit=mA
